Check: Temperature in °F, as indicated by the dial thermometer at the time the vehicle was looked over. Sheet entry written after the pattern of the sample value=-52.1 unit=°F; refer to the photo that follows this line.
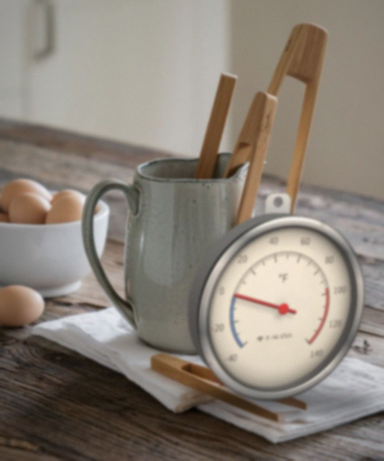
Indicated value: value=0 unit=°F
